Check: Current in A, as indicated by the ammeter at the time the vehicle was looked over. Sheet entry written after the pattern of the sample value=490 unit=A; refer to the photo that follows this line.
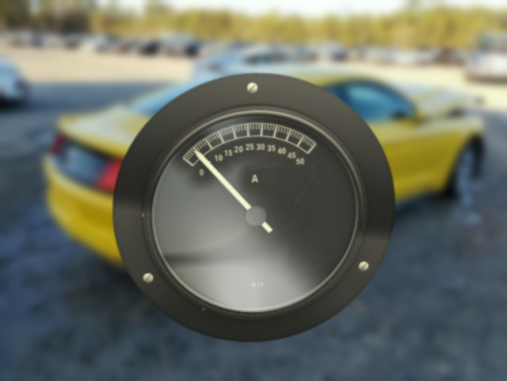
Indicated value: value=5 unit=A
